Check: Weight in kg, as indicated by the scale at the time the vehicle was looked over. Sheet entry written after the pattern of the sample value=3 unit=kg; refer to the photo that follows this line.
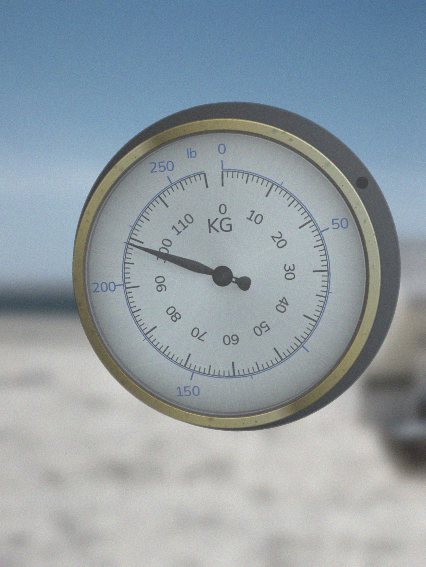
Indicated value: value=99 unit=kg
